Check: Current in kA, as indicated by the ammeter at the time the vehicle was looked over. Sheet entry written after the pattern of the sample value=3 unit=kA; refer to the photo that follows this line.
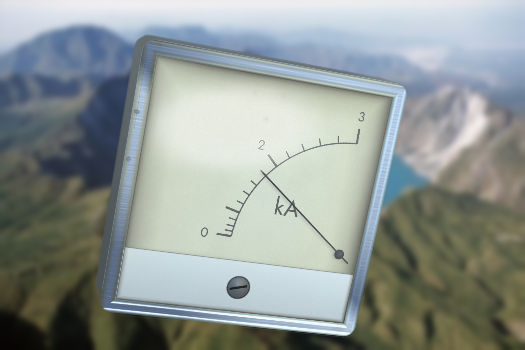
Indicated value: value=1.8 unit=kA
